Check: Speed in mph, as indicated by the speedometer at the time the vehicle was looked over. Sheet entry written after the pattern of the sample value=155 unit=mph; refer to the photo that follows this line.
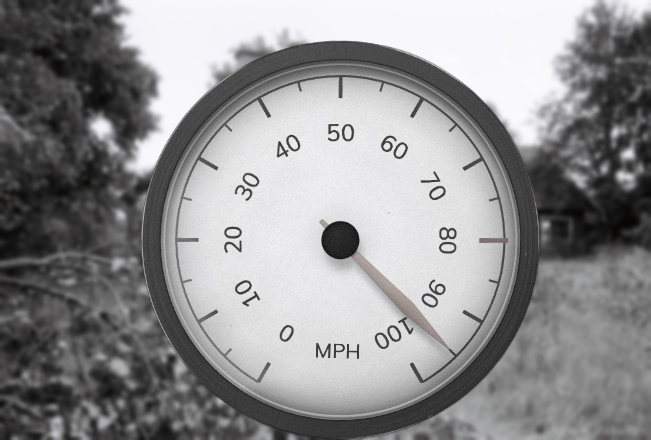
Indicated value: value=95 unit=mph
